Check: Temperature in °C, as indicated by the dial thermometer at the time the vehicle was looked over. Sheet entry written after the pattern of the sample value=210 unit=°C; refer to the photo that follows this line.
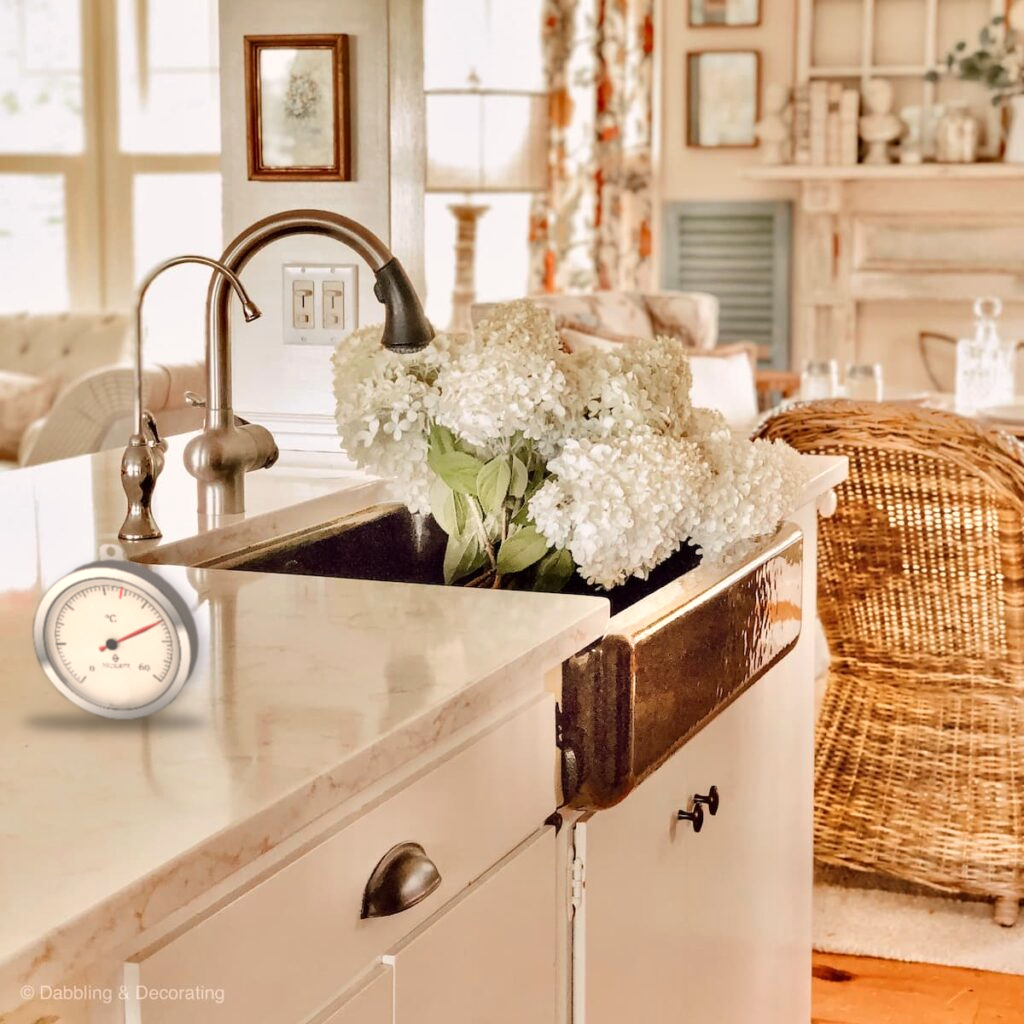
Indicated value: value=45 unit=°C
